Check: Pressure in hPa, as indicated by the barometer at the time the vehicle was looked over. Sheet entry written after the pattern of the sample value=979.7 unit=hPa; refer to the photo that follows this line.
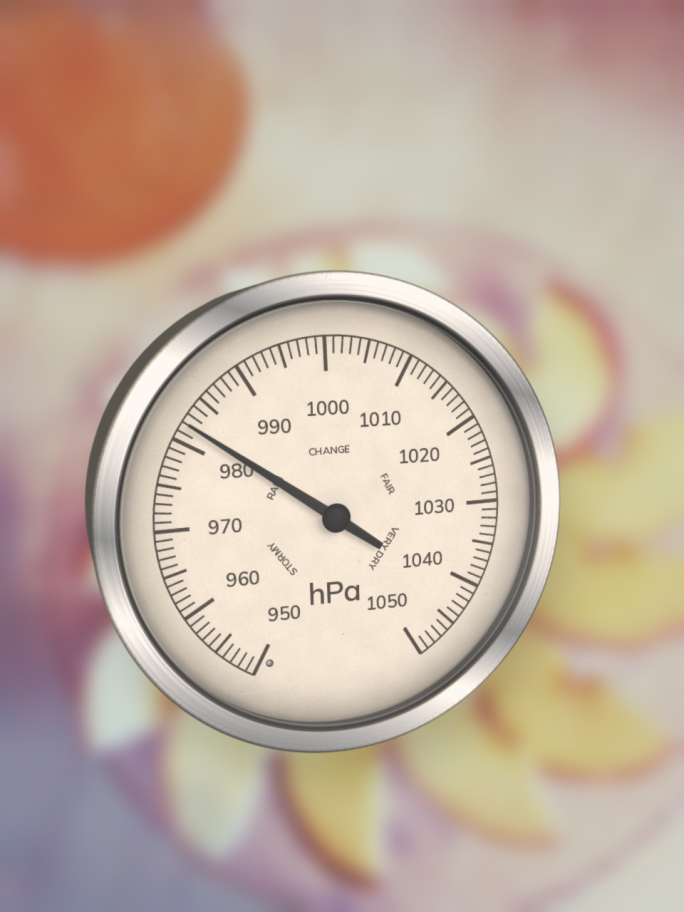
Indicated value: value=982 unit=hPa
